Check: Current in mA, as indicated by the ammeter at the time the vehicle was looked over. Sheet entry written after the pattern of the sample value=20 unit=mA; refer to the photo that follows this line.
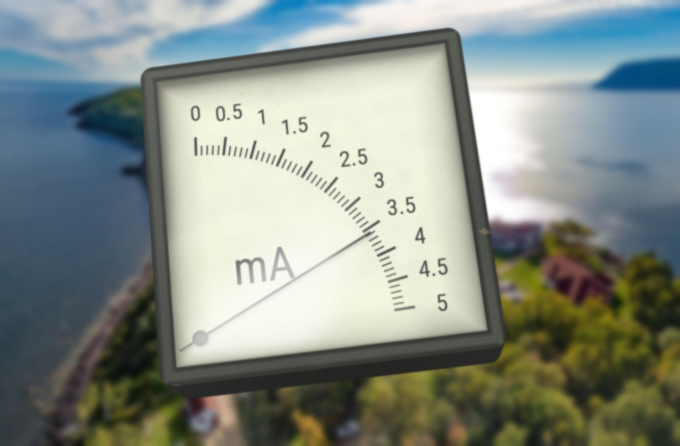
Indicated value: value=3.6 unit=mA
